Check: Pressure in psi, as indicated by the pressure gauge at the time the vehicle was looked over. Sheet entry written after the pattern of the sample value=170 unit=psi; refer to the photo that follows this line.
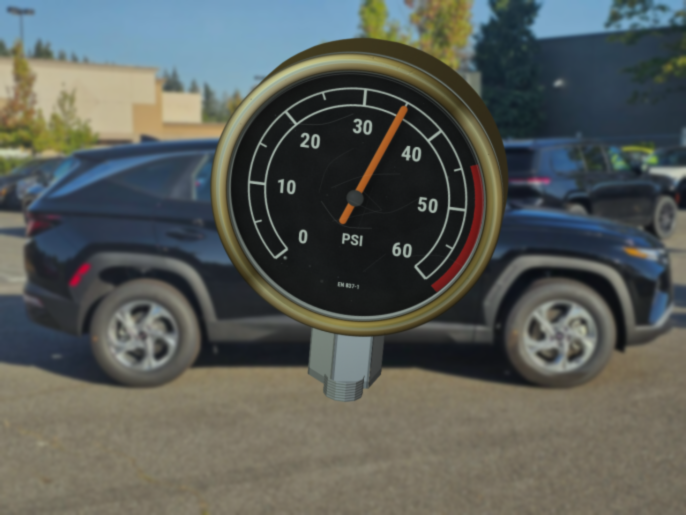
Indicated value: value=35 unit=psi
